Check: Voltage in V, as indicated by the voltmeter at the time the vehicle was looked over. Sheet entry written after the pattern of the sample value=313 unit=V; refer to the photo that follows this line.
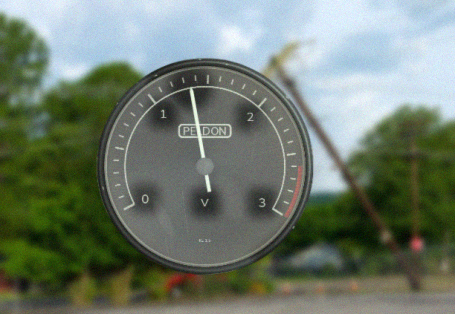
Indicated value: value=1.35 unit=V
